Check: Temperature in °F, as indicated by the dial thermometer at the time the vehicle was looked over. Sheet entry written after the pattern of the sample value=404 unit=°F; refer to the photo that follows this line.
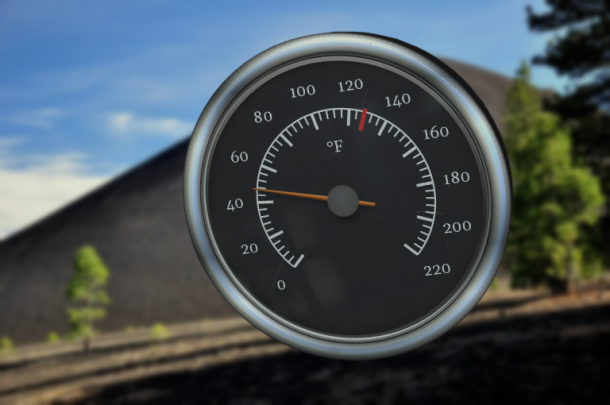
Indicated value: value=48 unit=°F
